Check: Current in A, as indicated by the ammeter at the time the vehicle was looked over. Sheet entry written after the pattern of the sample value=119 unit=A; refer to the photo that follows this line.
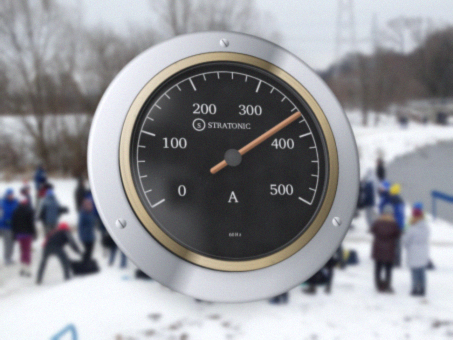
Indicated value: value=370 unit=A
